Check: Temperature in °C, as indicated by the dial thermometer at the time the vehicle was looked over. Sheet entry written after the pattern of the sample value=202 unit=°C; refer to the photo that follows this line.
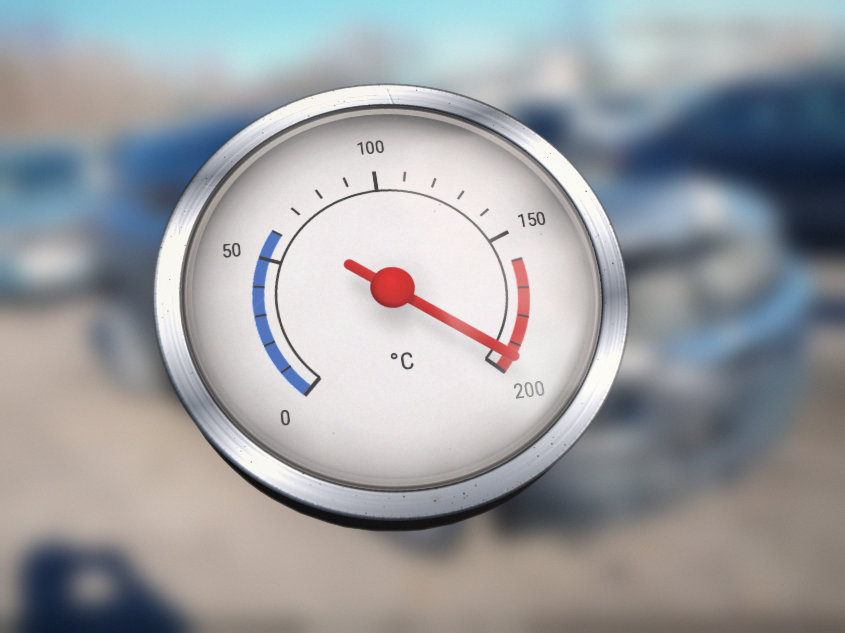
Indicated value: value=195 unit=°C
